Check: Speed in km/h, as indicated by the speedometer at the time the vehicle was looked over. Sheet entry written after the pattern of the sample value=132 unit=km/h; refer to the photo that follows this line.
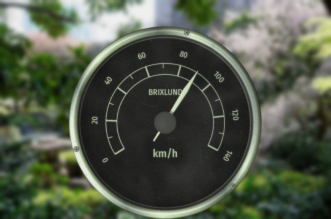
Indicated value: value=90 unit=km/h
